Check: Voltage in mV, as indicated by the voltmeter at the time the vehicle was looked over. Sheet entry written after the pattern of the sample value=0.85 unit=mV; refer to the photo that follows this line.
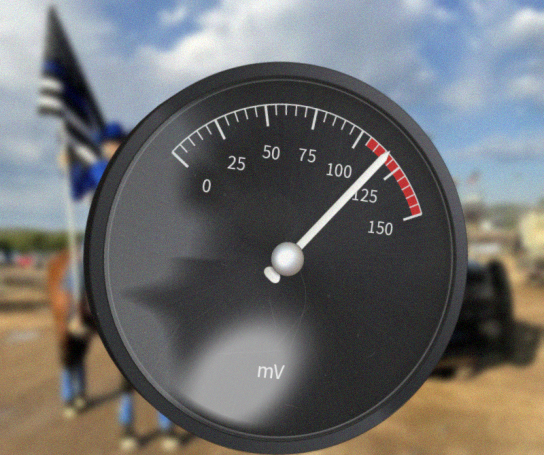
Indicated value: value=115 unit=mV
